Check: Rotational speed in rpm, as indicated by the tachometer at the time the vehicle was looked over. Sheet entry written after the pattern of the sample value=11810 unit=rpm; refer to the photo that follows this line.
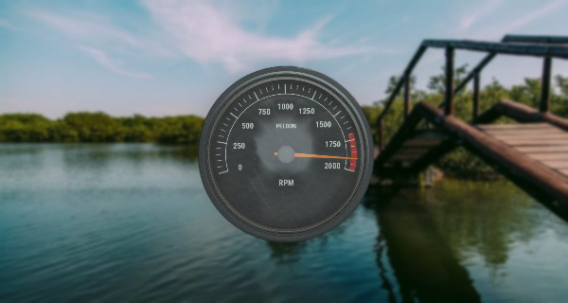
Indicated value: value=1900 unit=rpm
